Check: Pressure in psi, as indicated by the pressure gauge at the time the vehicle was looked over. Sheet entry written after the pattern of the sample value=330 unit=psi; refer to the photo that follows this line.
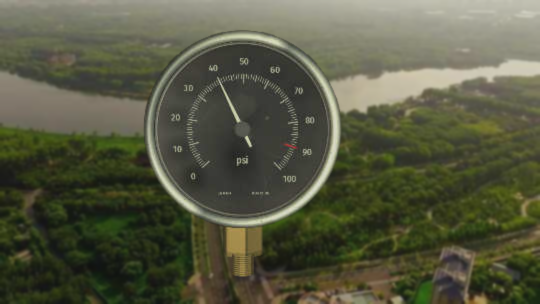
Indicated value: value=40 unit=psi
